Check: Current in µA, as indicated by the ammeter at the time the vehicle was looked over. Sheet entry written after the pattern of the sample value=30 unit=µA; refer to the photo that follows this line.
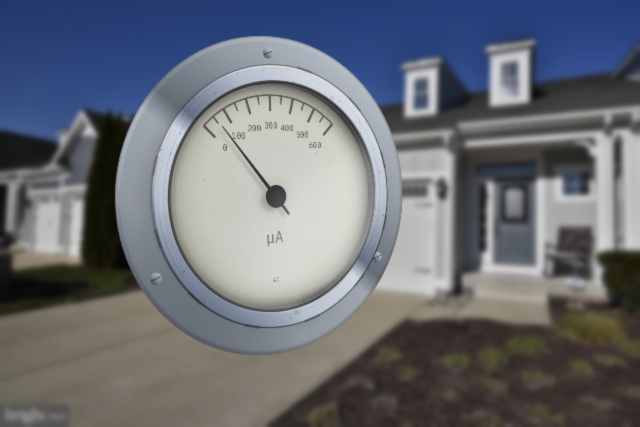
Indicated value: value=50 unit=µA
